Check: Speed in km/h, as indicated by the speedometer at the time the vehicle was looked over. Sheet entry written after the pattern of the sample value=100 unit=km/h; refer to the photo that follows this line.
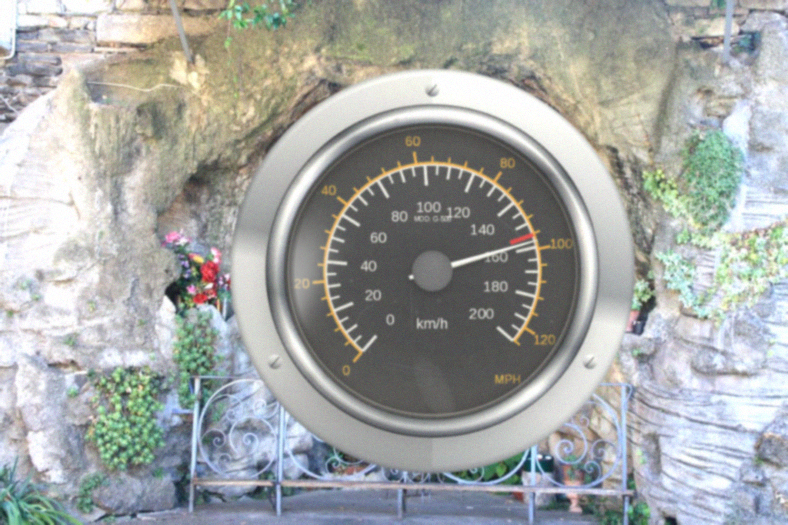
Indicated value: value=157.5 unit=km/h
